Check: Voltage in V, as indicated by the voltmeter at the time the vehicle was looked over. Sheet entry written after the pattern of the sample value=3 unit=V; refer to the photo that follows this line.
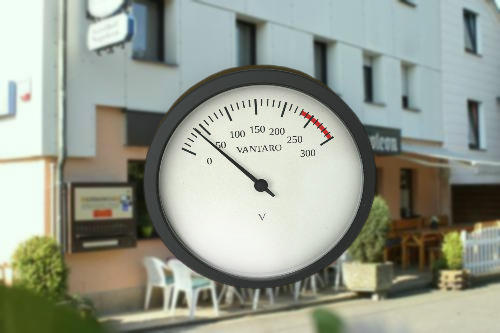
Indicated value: value=40 unit=V
